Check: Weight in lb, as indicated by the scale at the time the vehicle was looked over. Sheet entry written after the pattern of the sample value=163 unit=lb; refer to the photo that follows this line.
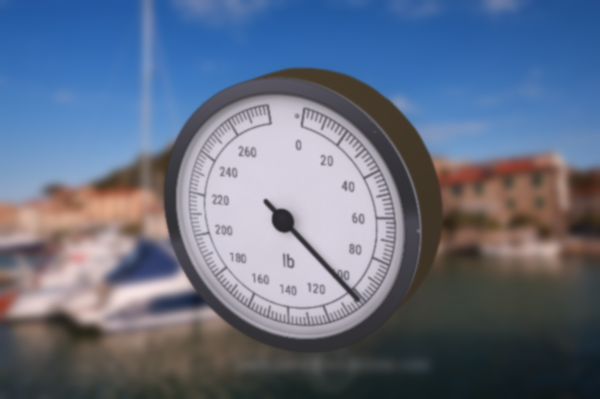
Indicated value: value=100 unit=lb
